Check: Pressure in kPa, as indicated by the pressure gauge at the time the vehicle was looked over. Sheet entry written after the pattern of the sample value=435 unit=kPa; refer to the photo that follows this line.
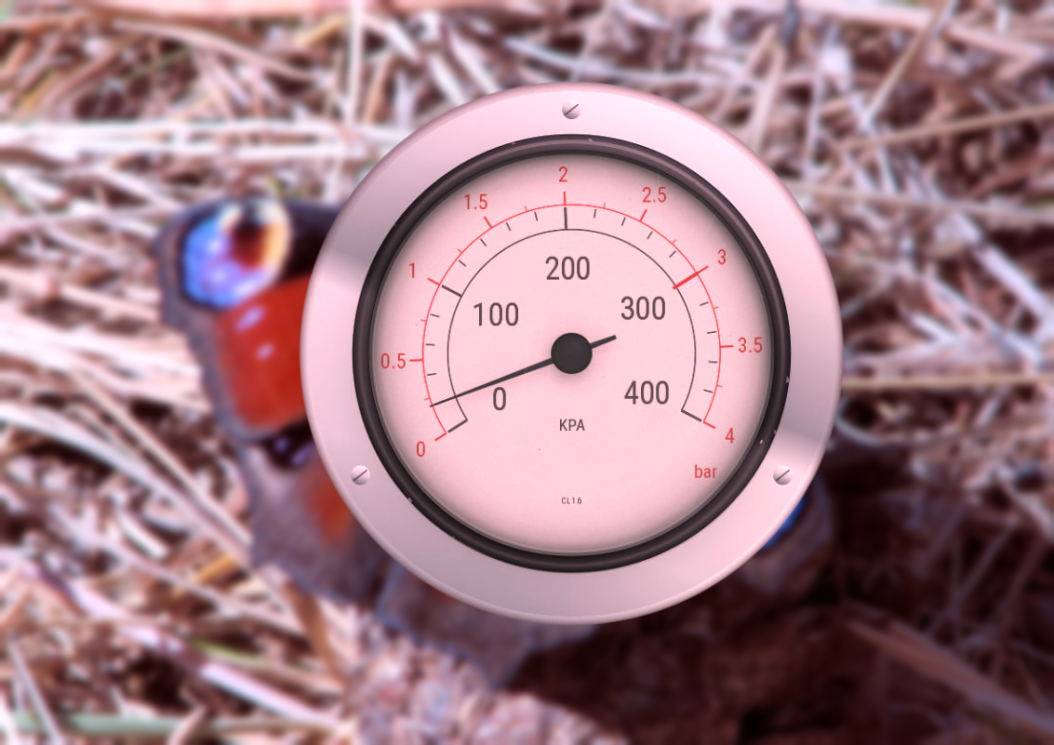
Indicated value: value=20 unit=kPa
